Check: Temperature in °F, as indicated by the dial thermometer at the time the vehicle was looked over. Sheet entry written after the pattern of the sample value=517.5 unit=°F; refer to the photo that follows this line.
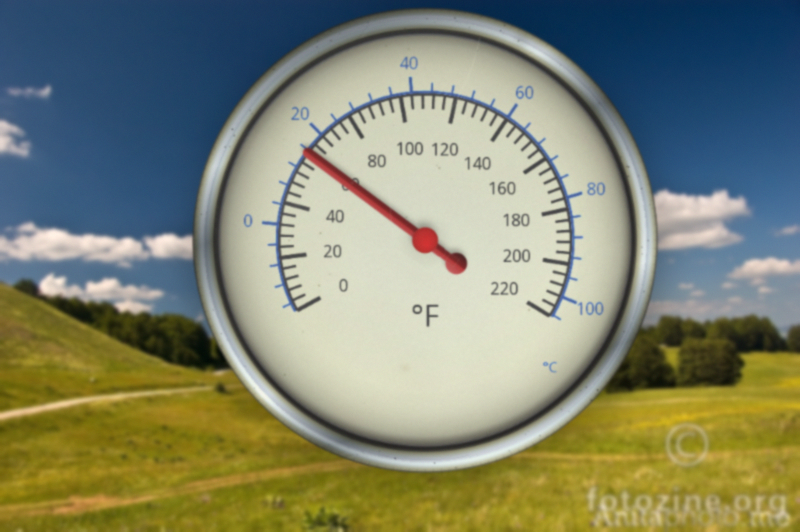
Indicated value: value=60 unit=°F
